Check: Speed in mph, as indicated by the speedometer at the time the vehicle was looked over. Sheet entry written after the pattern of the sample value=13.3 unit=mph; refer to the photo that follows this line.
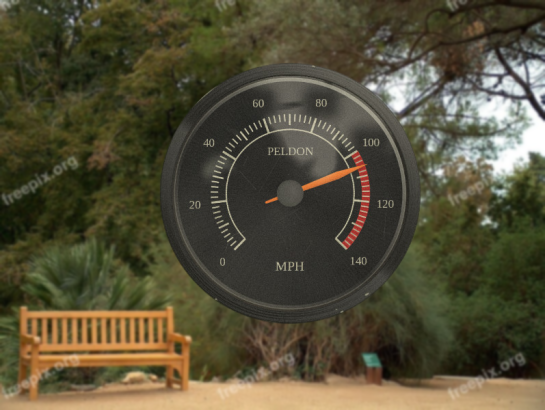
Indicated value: value=106 unit=mph
